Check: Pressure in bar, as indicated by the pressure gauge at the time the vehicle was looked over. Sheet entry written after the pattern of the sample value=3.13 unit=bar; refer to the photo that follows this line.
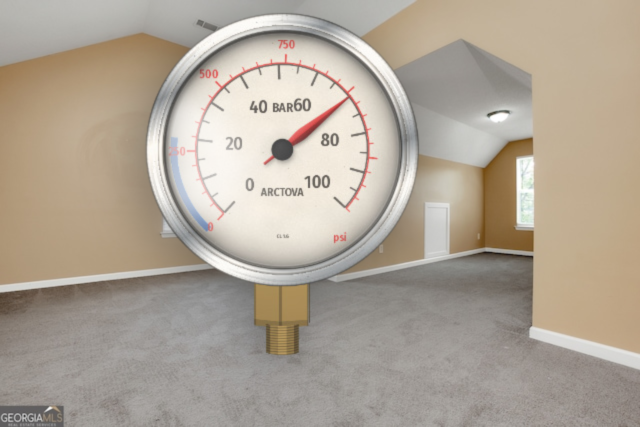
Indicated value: value=70 unit=bar
